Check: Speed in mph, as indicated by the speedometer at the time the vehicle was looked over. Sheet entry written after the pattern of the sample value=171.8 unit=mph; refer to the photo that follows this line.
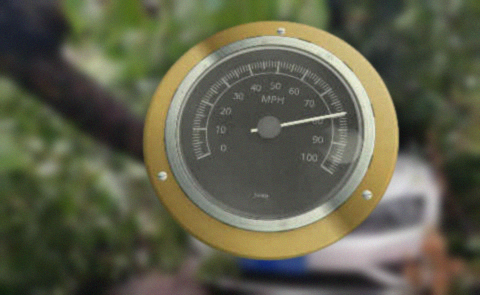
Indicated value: value=80 unit=mph
